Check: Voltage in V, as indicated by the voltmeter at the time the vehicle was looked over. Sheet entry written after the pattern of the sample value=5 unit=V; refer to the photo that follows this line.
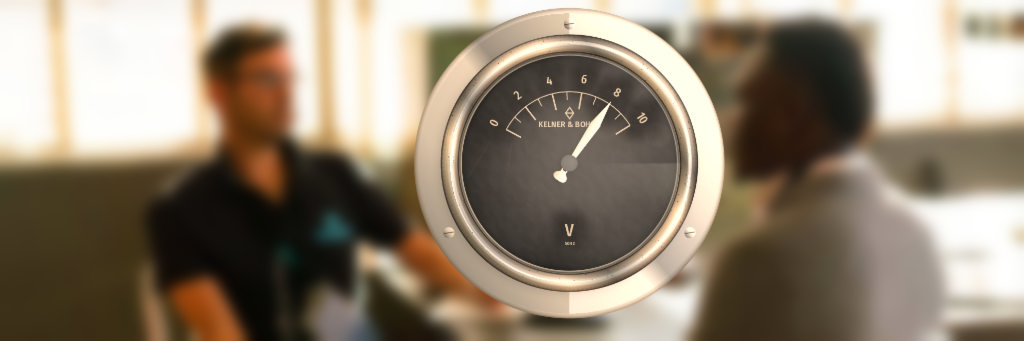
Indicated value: value=8 unit=V
